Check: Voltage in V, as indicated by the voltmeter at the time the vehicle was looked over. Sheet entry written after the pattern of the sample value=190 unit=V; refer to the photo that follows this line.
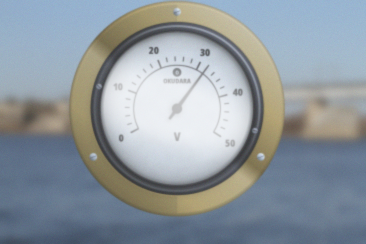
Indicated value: value=32 unit=V
